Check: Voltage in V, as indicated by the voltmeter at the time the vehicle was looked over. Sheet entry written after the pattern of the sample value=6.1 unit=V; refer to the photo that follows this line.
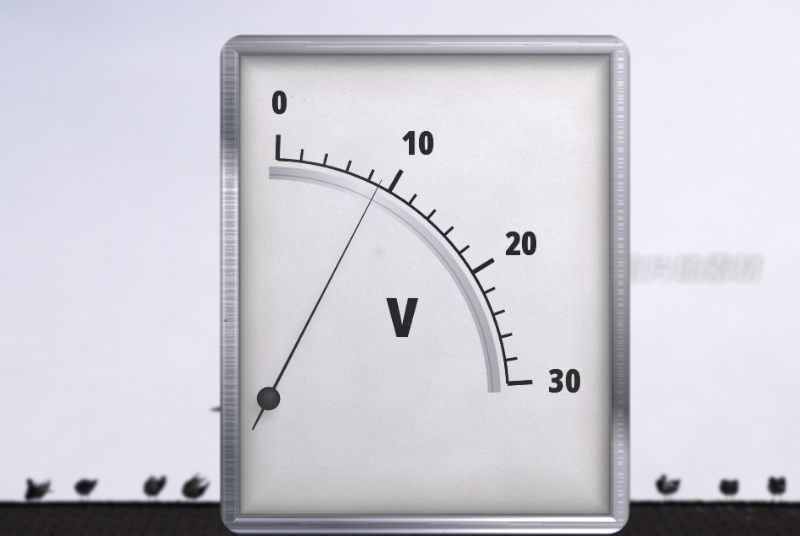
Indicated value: value=9 unit=V
